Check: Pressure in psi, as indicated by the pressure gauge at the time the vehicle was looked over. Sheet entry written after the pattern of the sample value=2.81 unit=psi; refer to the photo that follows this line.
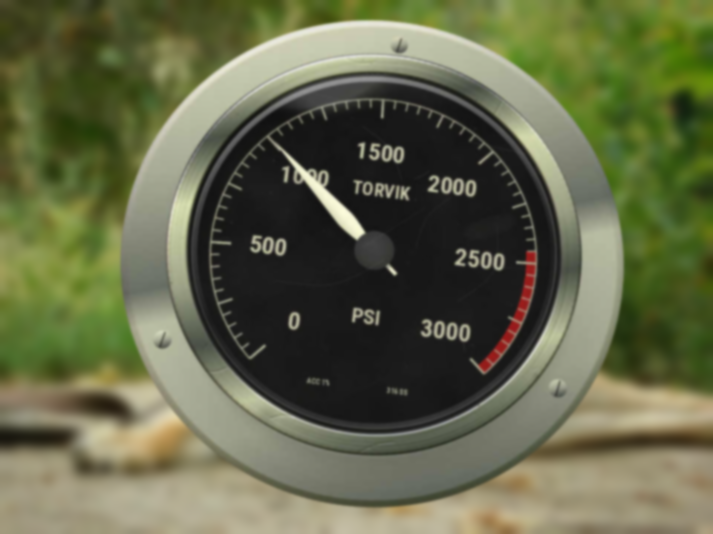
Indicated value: value=1000 unit=psi
